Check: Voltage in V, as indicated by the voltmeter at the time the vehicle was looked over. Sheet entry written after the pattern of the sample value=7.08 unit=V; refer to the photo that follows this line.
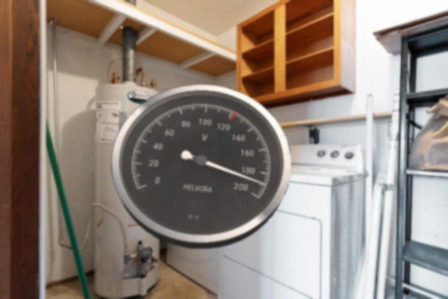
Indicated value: value=190 unit=V
